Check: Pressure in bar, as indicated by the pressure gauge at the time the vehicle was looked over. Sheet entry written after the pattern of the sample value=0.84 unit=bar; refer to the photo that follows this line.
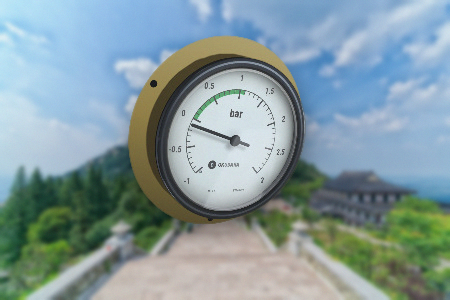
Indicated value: value=-0.1 unit=bar
